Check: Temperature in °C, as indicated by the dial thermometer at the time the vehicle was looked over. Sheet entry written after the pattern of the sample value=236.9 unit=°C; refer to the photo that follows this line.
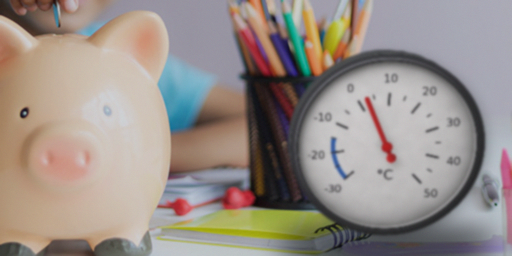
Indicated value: value=2.5 unit=°C
